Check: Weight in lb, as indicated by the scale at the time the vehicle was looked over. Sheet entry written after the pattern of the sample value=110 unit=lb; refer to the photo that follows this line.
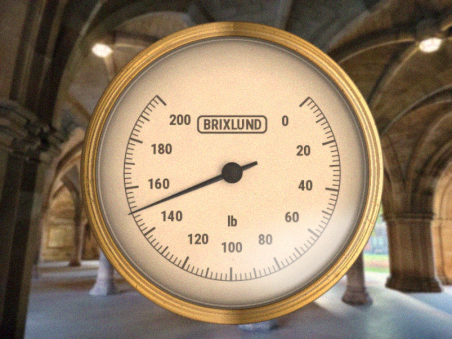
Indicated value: value=150 unit=lb
